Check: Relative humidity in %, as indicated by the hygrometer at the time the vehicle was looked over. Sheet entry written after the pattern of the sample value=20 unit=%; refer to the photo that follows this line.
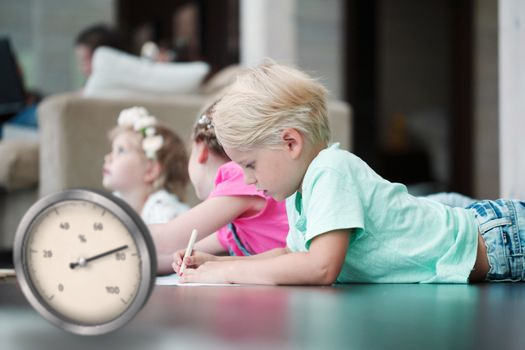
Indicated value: value=76 unit=%
